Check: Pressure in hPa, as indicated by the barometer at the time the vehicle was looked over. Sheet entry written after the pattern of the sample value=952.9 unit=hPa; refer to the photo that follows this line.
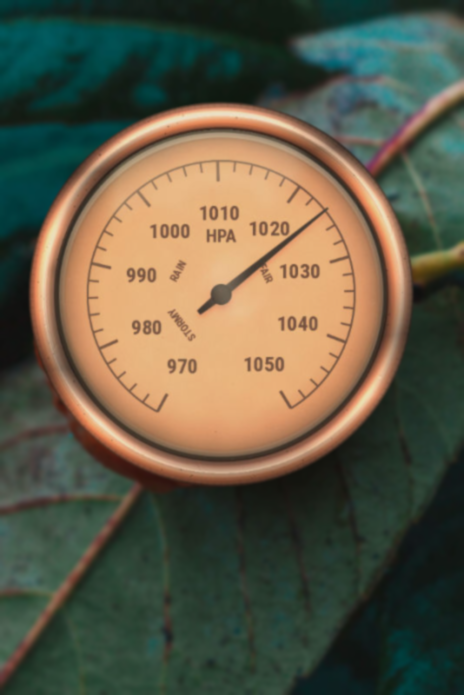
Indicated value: value=1024 unit=hPa
